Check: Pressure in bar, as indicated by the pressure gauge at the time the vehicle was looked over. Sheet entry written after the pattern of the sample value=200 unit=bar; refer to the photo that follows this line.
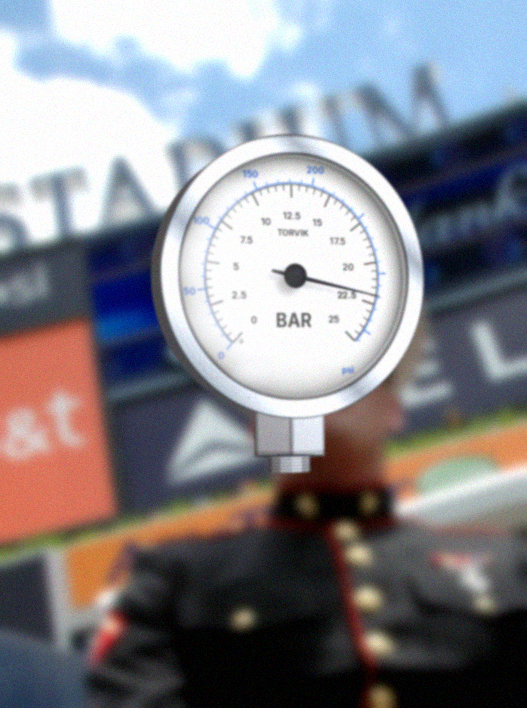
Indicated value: value=22 unit=bar
